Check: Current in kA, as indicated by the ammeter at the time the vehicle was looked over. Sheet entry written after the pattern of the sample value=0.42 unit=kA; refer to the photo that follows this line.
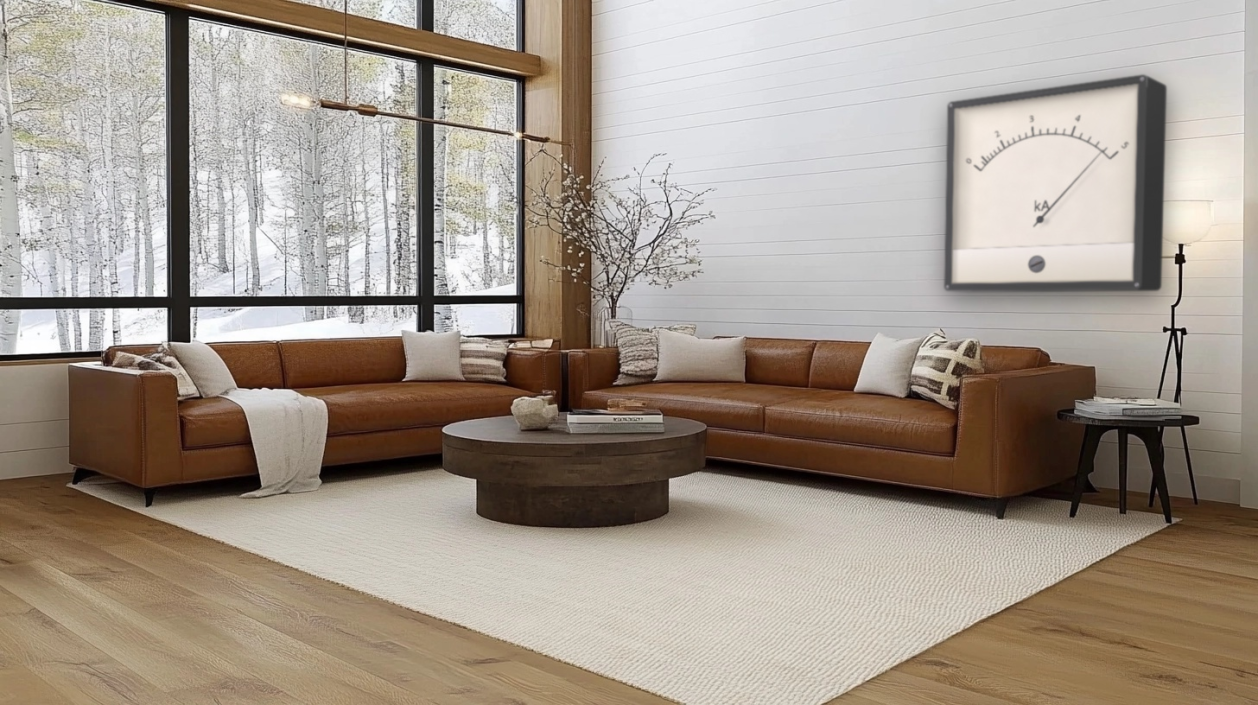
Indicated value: value=4.8 unit=kA
